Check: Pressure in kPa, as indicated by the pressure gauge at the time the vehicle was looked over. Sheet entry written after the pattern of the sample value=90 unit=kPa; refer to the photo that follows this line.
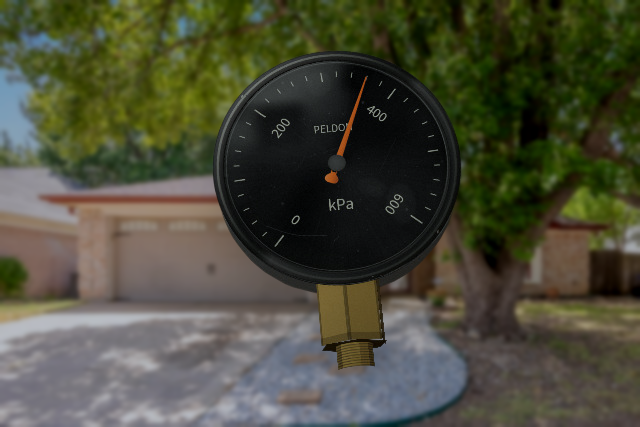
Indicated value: value=360 unit=kPa
